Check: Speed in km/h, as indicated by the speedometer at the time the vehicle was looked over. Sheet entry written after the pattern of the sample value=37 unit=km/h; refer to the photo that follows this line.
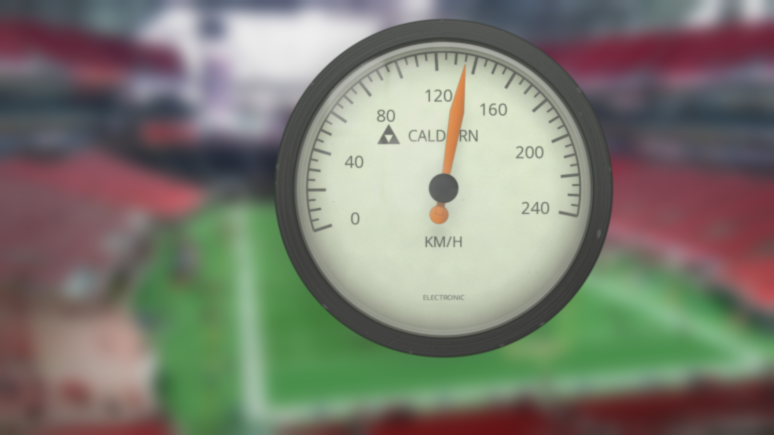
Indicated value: value=135 unit=km/h
